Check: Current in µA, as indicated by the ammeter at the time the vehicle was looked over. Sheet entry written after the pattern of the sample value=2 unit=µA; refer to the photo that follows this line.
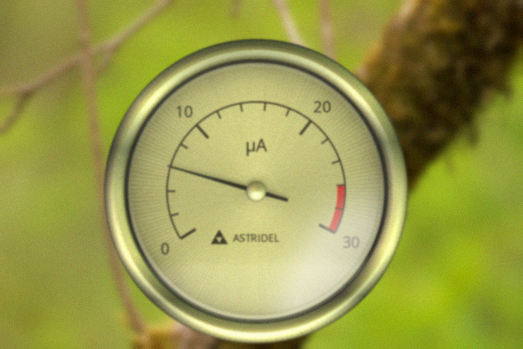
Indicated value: value=6 unit=µA
